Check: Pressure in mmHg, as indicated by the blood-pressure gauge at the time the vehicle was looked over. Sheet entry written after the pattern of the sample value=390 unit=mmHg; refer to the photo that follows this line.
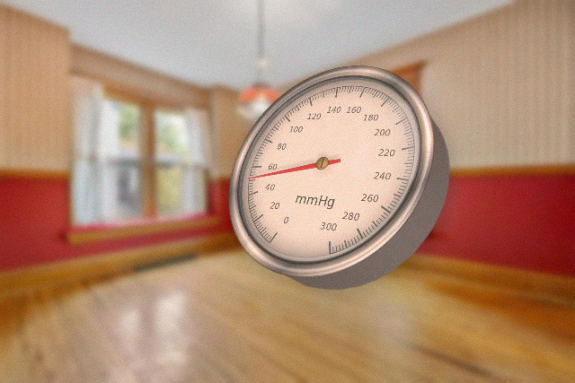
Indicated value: value=50 unit=mmHg
